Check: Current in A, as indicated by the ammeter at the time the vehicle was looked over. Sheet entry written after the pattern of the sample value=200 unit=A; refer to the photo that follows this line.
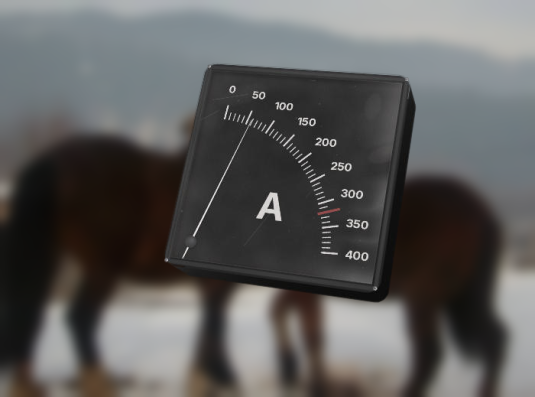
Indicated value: value=60 unit=A
